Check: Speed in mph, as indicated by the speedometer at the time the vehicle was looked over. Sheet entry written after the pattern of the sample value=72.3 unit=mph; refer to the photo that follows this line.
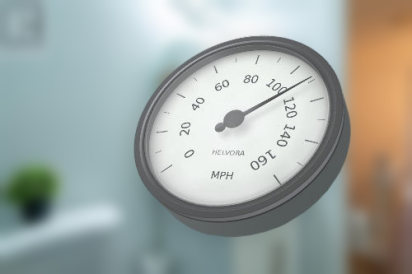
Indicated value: value=110 unit=mph
